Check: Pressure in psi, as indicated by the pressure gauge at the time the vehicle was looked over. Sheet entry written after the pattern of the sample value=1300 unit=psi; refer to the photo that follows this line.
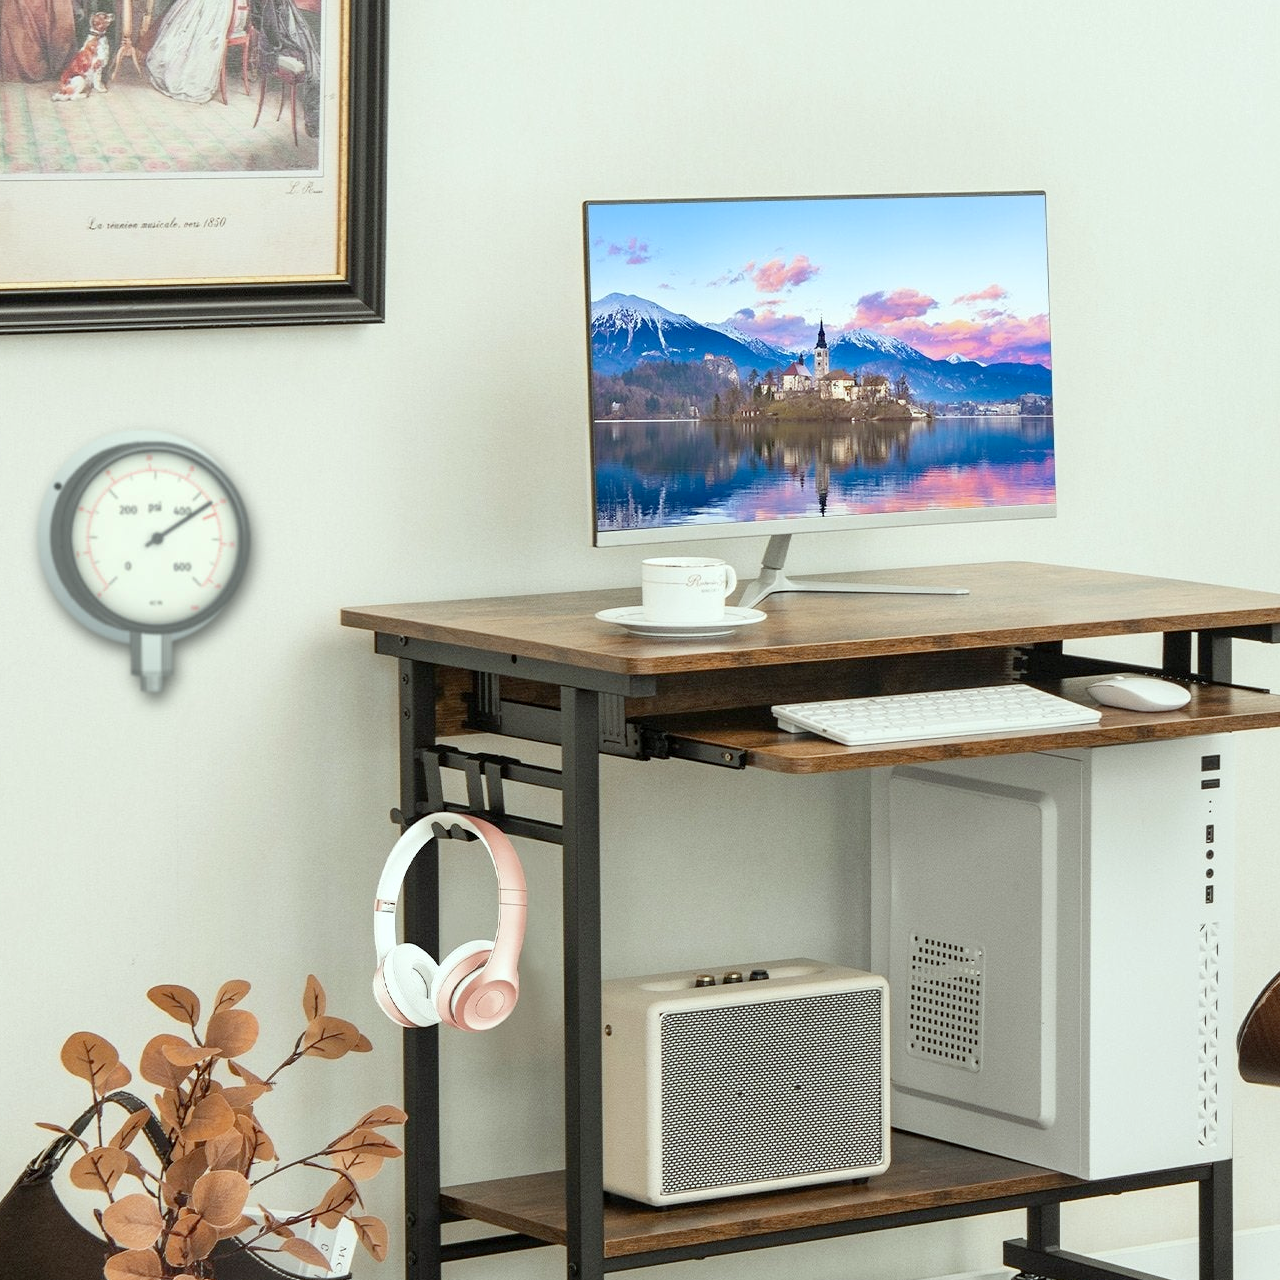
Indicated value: value=425 unit=psi
